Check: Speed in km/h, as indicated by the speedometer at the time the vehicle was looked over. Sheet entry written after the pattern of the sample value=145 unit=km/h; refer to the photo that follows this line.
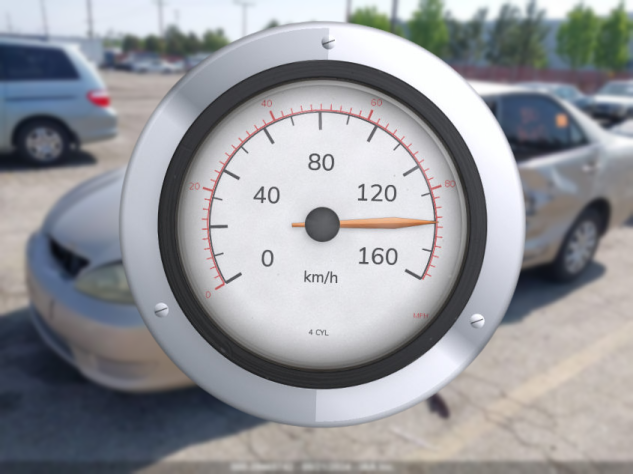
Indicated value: value=140 unit=km/h
